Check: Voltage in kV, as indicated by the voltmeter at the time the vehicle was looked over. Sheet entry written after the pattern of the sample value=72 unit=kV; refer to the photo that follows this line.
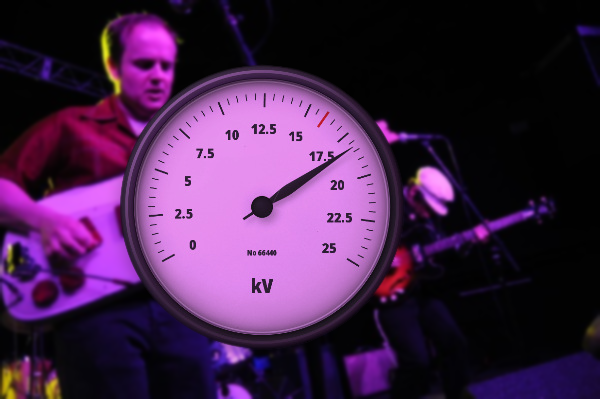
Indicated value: value=18.25 unit=kV
